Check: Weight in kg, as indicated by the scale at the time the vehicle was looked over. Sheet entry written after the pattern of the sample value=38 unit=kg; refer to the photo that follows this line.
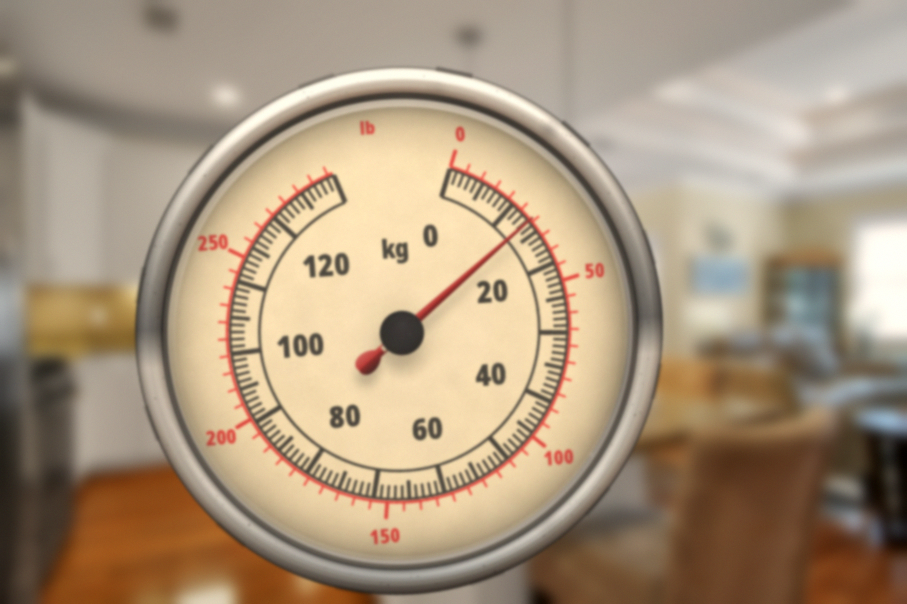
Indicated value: value=13 unit=kg
